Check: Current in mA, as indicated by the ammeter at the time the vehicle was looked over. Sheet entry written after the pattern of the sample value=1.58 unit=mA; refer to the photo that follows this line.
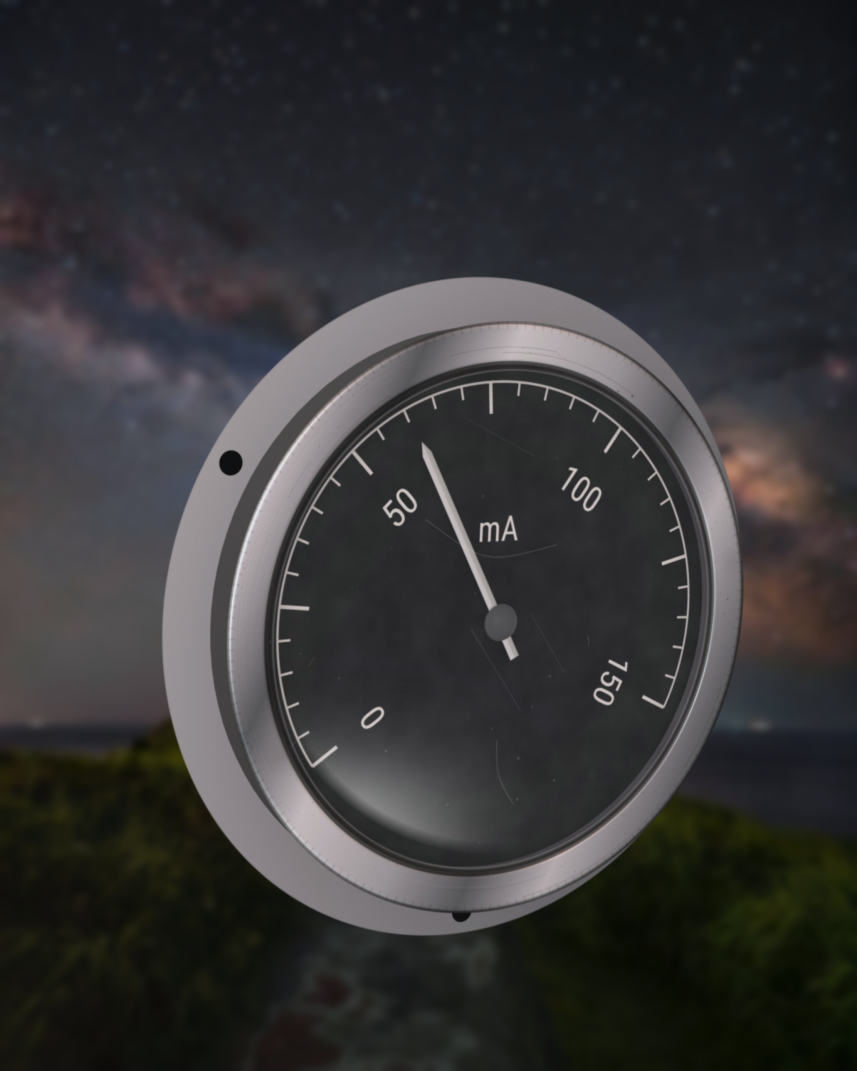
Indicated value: value=60 unit=mA
